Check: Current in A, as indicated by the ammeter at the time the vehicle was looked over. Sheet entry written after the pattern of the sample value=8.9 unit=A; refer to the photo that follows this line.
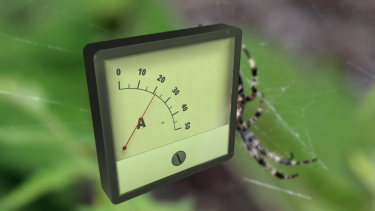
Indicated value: value=20 unit=A
